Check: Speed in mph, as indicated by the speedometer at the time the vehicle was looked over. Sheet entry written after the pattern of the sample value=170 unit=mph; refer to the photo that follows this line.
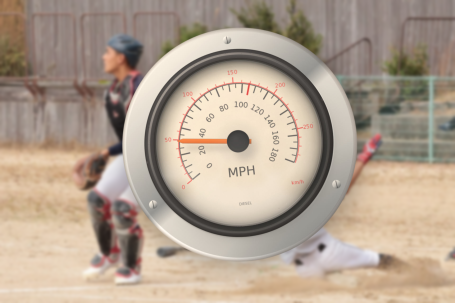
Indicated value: value=30 unit=mph
